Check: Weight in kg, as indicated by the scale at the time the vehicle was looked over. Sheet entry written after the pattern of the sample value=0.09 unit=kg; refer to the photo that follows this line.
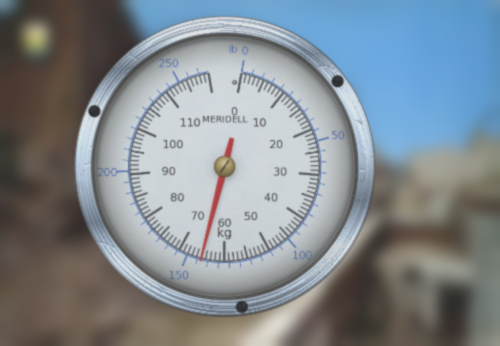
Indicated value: value=65 unit=kg
